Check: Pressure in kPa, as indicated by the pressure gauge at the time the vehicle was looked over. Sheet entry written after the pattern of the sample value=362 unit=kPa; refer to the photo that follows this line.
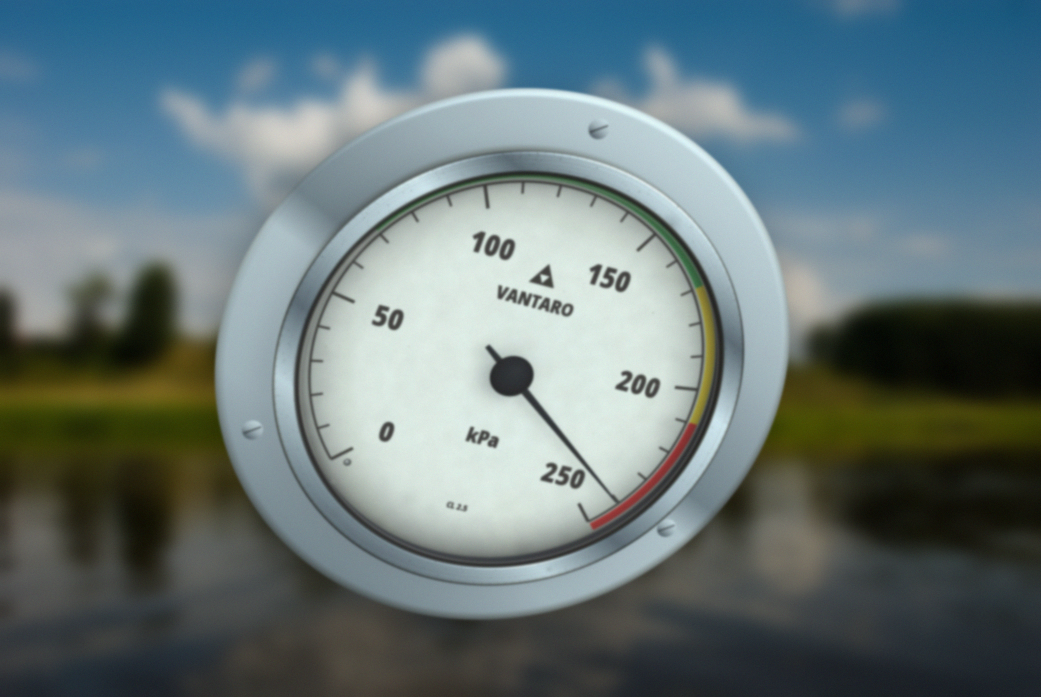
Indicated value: value=240 unit=kPa
